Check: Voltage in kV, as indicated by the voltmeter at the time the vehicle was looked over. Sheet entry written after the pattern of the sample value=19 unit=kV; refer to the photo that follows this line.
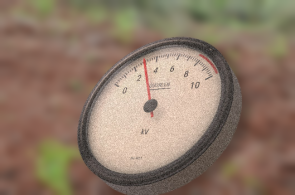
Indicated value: value=3 unit=kV
